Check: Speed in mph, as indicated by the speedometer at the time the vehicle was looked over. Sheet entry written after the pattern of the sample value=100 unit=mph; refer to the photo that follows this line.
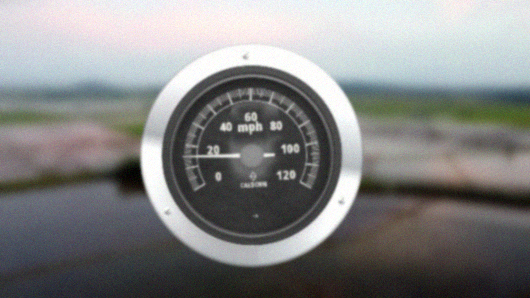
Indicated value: value=15 unit=mph
